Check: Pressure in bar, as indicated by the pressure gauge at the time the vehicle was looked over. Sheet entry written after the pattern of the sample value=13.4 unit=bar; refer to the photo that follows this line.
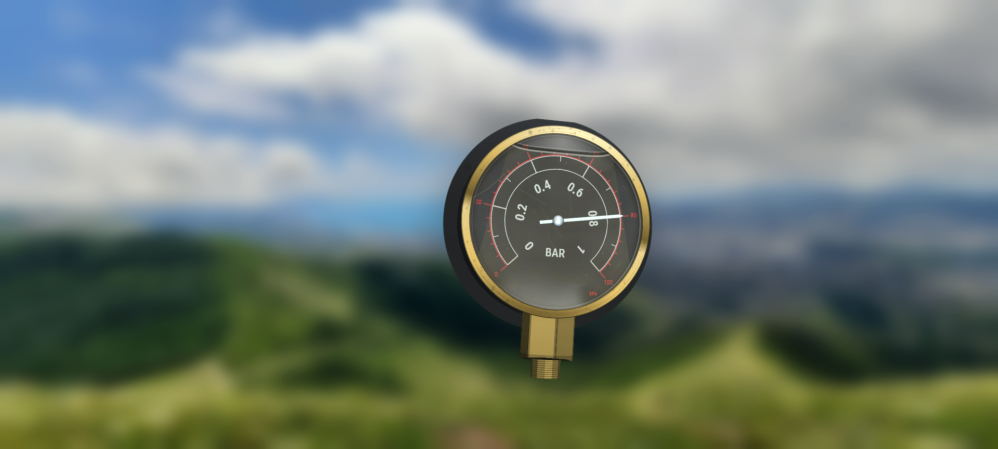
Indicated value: value=0.8 unit=bar
